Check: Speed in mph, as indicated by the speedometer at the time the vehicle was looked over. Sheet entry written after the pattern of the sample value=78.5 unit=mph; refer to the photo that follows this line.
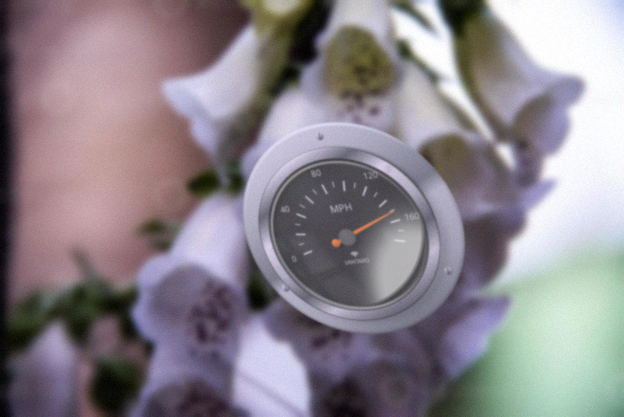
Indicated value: value=150 unit=mph
